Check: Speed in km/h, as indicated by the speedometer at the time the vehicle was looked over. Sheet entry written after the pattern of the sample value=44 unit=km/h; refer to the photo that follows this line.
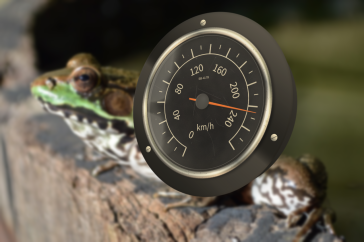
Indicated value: value=225 unit=km/h
